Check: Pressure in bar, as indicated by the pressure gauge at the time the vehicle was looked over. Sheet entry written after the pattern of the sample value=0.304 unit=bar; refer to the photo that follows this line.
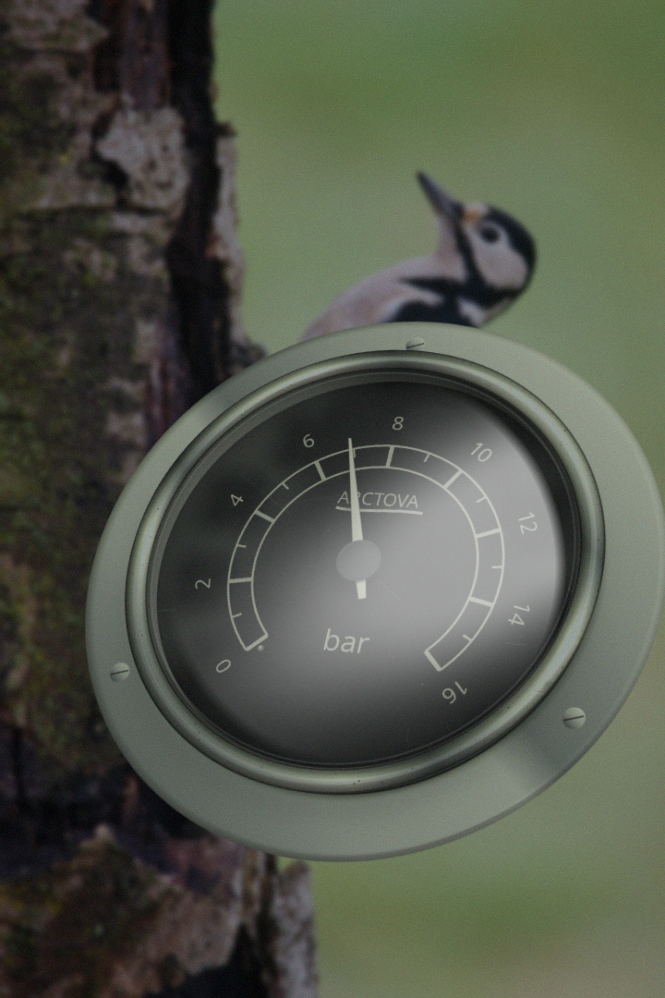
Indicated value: value=7 unit=bar
